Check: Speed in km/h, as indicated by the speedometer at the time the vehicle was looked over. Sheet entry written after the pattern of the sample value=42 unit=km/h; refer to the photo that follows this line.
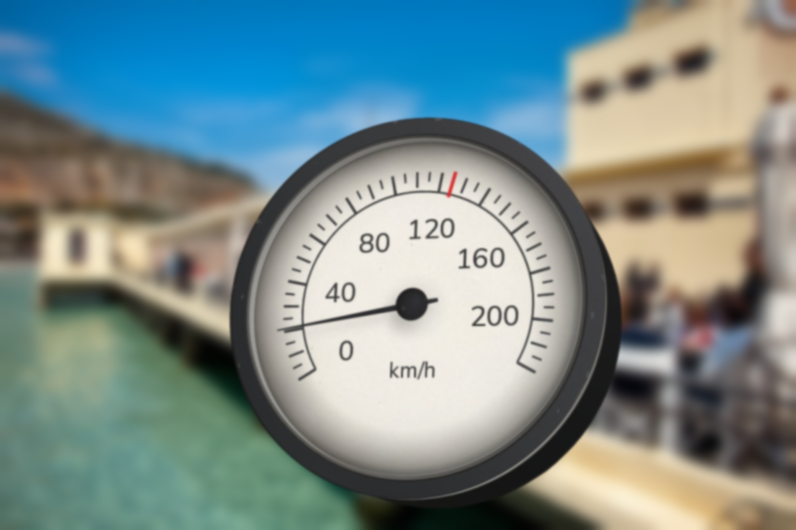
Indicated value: value=20 unit=km/h
